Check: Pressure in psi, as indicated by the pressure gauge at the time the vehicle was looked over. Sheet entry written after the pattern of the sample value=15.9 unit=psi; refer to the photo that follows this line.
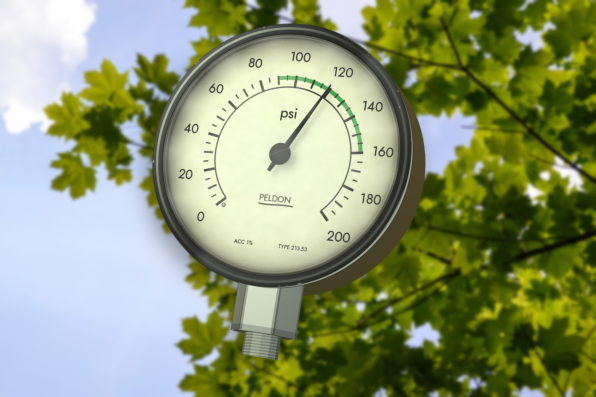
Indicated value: value=120 unit=psi
